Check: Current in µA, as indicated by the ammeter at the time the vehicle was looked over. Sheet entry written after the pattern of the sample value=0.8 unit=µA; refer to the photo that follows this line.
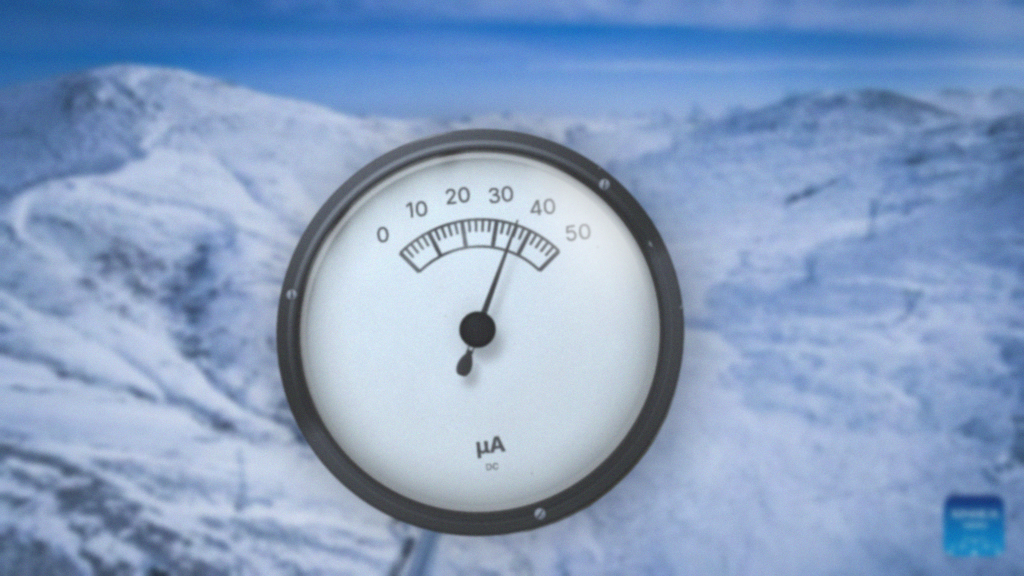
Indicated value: value=36 unit=µA
